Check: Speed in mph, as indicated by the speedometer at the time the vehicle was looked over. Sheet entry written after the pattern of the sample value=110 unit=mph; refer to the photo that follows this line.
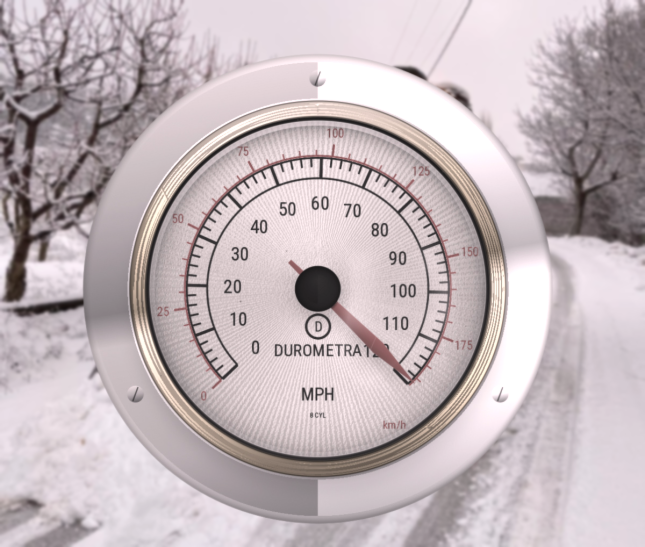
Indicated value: value=119 unit=mph
